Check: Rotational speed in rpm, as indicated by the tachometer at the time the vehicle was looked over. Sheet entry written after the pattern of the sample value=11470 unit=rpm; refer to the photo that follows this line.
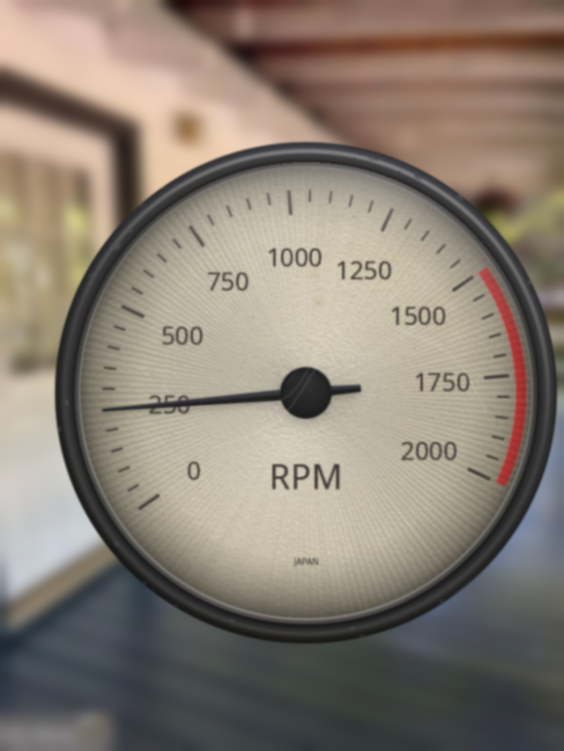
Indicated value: value=250 unit=rpm
